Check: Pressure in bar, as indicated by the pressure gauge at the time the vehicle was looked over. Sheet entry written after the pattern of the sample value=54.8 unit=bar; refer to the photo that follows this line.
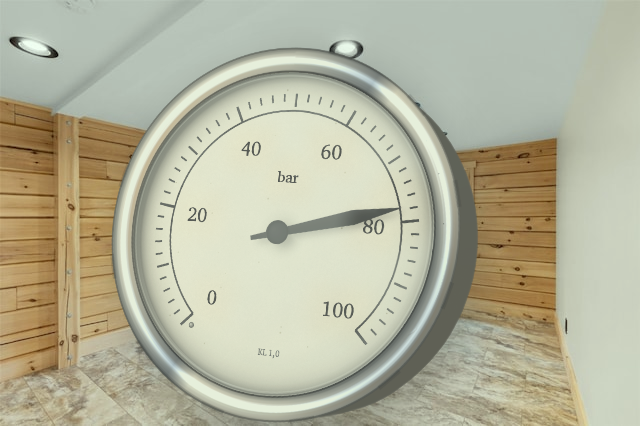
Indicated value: value=78 unit=bar
